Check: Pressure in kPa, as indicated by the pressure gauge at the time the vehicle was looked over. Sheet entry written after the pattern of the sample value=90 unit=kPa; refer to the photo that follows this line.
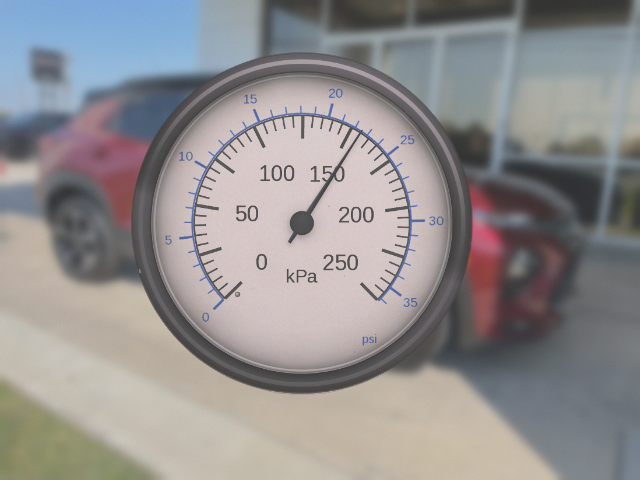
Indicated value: value=155 unit=kPa
